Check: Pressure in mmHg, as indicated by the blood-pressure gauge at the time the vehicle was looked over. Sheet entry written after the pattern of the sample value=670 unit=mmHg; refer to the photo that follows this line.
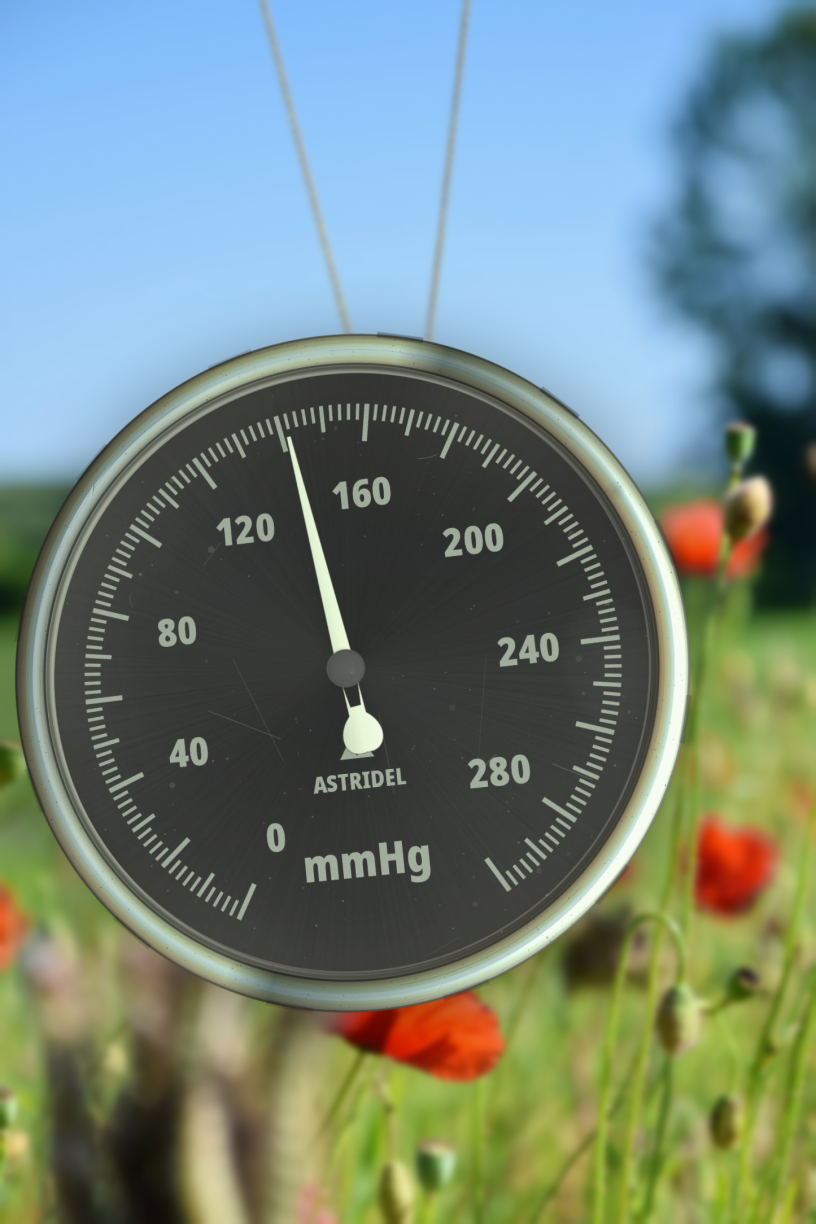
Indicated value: value=142 unit=mmHg
